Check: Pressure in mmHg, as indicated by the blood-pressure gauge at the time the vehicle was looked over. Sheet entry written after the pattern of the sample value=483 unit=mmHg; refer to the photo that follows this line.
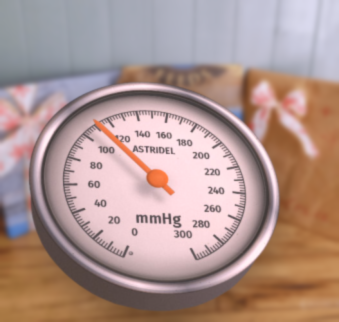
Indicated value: value=110 unit=mmHg
